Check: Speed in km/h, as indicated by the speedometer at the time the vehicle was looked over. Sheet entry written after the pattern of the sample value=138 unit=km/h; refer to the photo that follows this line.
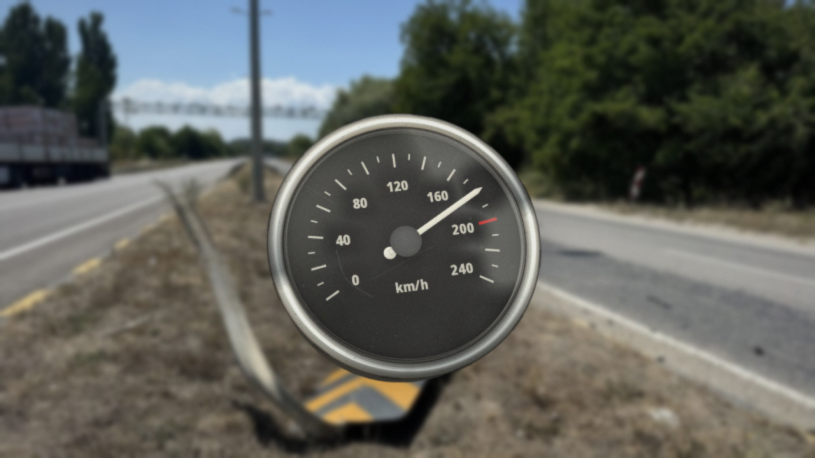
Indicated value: value=180 unit=km/h
